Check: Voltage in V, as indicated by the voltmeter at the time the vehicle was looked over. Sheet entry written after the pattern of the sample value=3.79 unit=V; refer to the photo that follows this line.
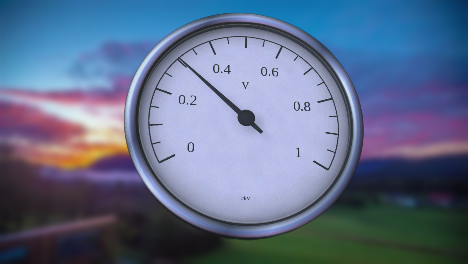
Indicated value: value=0.3 unit=V
